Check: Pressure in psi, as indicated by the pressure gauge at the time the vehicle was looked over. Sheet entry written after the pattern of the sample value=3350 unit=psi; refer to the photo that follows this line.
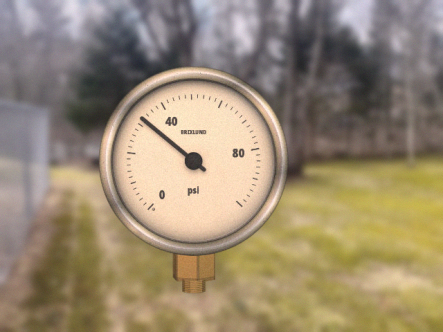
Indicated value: value=32 unit=psi
